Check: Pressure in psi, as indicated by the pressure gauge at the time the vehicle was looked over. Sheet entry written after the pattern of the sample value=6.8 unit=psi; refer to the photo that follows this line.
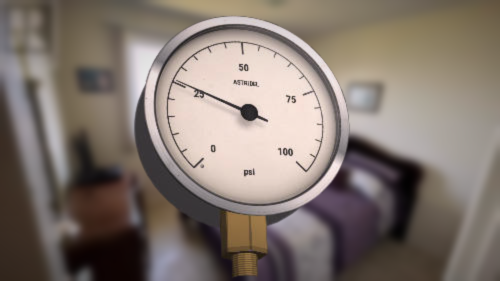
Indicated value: value=25 unit=psi
